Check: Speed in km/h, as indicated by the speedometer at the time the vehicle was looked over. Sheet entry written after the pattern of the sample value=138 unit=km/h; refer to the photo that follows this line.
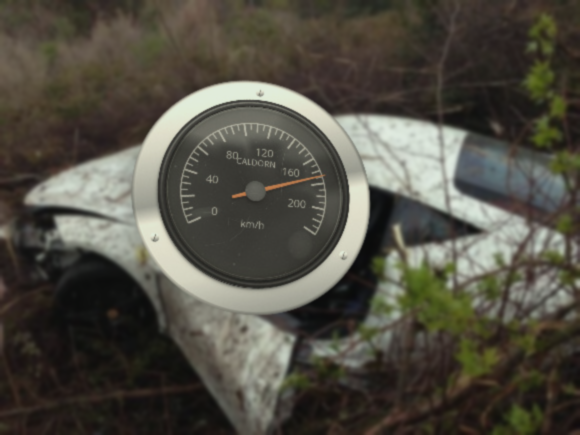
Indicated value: value=175 unit=km/h
